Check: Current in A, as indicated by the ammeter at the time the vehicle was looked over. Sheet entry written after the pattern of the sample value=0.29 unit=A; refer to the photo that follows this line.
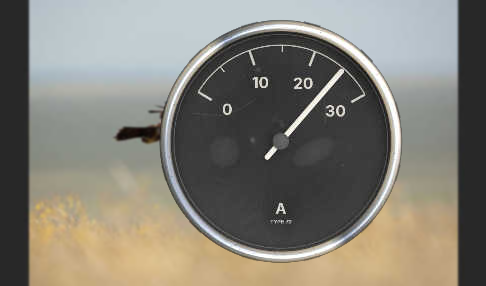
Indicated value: value=25 unit=A
